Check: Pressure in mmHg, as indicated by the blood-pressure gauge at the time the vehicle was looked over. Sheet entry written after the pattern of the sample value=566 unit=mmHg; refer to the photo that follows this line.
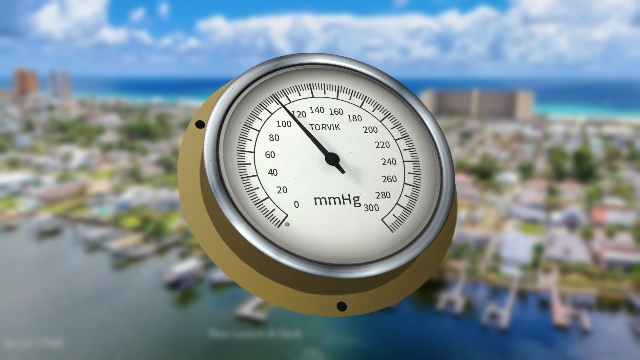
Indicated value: value=110 unit=mmHg
